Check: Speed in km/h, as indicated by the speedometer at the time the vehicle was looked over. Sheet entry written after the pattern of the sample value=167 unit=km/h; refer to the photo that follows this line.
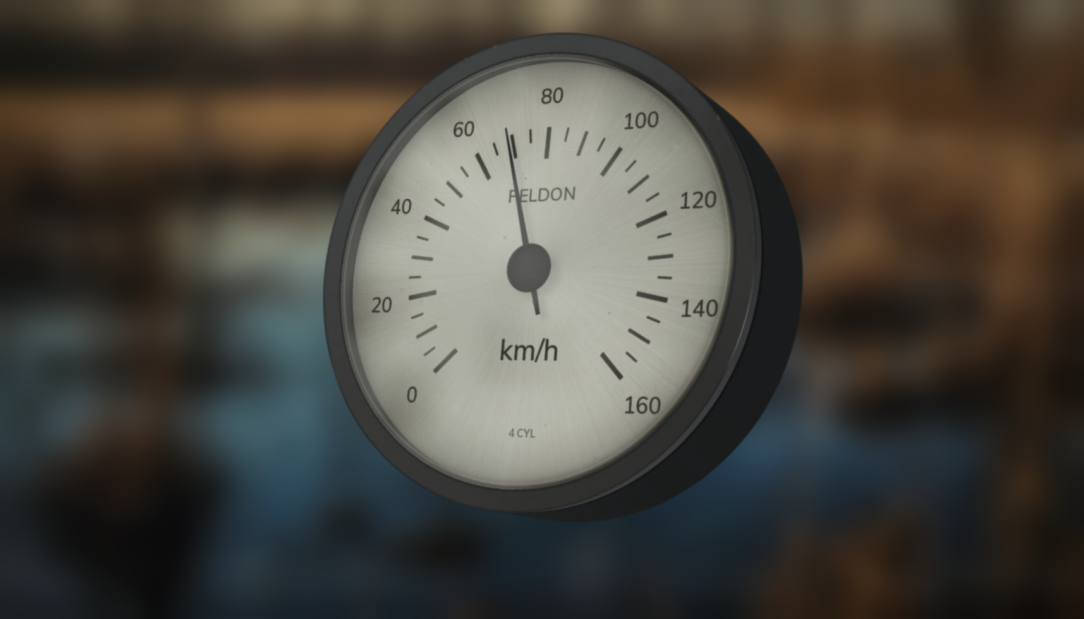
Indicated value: value=70 unit=km/h
